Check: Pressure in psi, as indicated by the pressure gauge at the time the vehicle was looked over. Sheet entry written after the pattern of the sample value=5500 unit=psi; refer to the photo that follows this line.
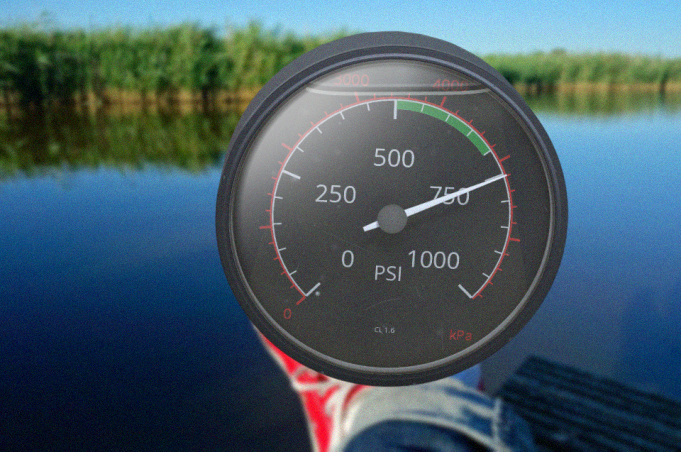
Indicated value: value=750 unit=psi
